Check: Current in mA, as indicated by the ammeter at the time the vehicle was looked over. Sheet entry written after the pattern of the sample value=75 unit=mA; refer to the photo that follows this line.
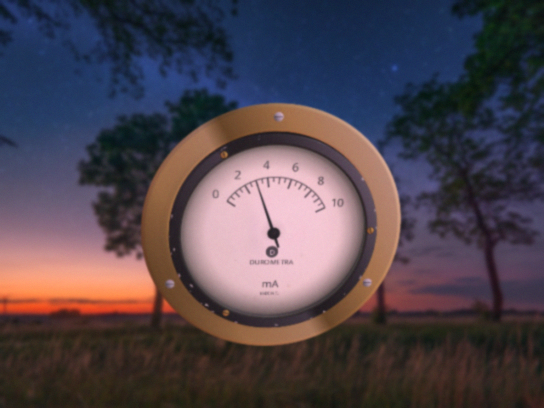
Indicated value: value=3 unit=mA
